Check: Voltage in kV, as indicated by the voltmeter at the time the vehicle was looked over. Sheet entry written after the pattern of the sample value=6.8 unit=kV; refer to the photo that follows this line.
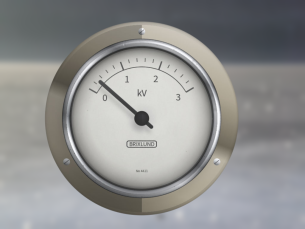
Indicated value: value=0.3 unit=kV
